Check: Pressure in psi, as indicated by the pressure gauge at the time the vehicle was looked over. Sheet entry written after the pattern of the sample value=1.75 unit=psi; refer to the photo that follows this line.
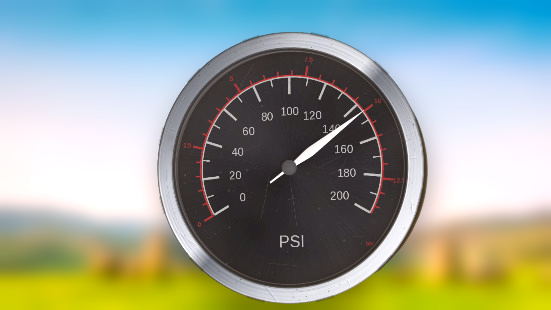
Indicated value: value=145 unit=psi
